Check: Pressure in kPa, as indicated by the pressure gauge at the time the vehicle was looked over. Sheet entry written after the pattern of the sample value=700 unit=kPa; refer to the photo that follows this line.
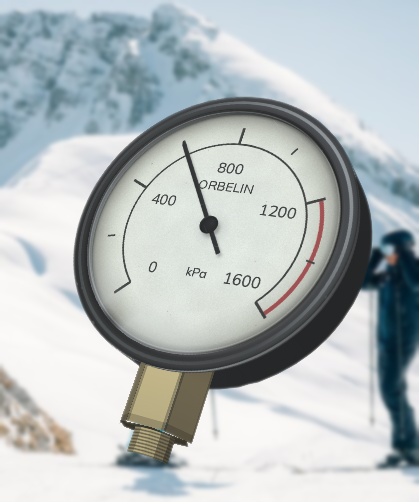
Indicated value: value=600 unit=kPa
